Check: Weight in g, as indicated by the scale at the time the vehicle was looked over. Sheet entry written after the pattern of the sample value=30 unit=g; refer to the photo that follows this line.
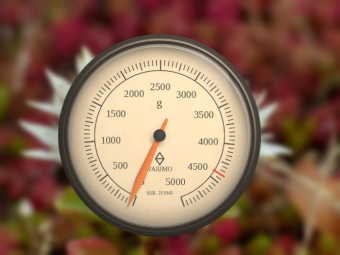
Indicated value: value=50 unit=g
